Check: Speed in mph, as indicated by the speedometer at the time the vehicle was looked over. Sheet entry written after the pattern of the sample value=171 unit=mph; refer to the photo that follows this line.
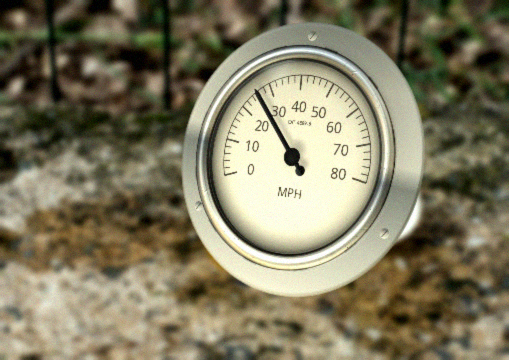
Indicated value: value=26 unit=mph
